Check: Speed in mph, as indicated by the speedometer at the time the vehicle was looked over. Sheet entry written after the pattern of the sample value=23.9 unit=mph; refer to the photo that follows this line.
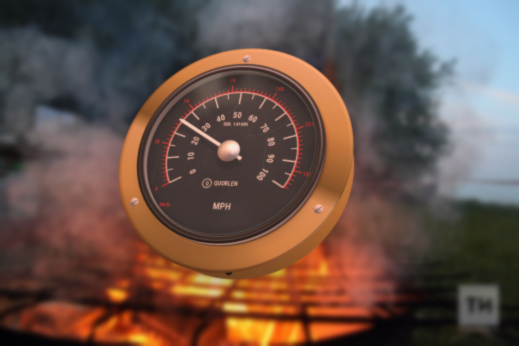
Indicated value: value=25 unit=mph
